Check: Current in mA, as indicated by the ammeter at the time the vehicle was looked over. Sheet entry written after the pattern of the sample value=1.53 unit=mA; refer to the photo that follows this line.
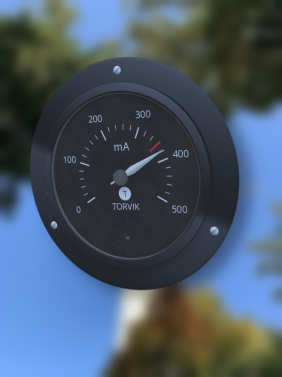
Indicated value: value=380 unit=mA
